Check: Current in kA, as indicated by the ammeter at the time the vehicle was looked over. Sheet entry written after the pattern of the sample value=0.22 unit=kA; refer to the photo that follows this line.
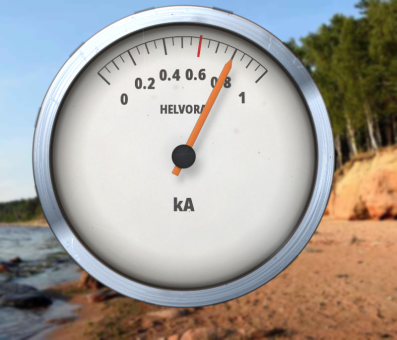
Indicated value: value=0.8 unit=kA
